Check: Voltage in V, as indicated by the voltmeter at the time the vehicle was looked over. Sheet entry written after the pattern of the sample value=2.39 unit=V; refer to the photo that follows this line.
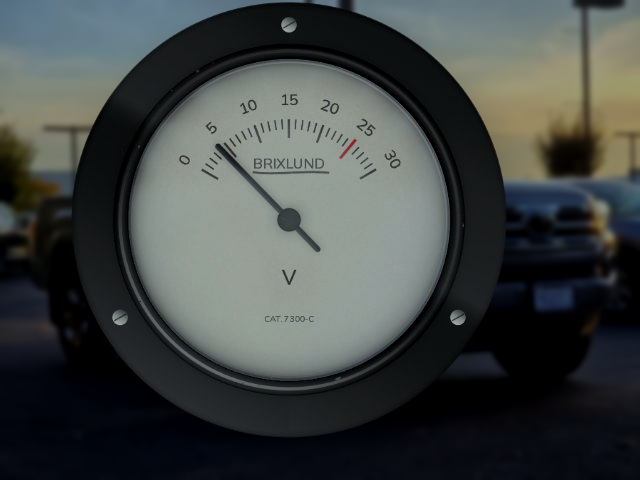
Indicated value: value=4 unit=V
